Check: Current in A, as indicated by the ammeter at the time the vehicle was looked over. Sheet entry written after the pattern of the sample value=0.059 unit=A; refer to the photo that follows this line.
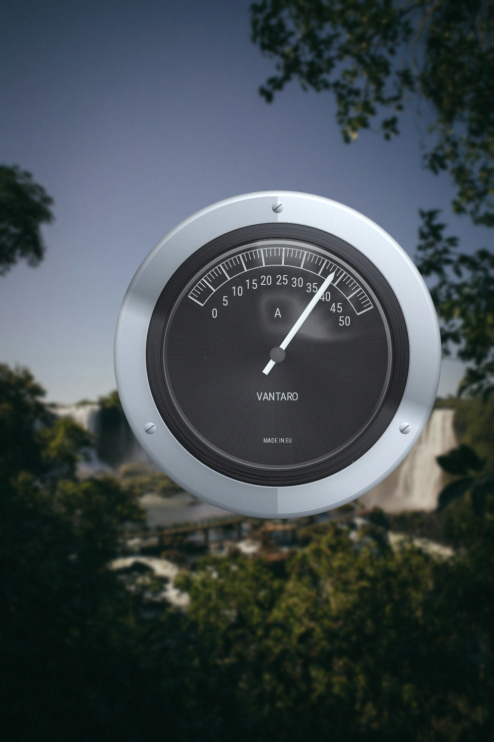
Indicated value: value=38 unit=A
